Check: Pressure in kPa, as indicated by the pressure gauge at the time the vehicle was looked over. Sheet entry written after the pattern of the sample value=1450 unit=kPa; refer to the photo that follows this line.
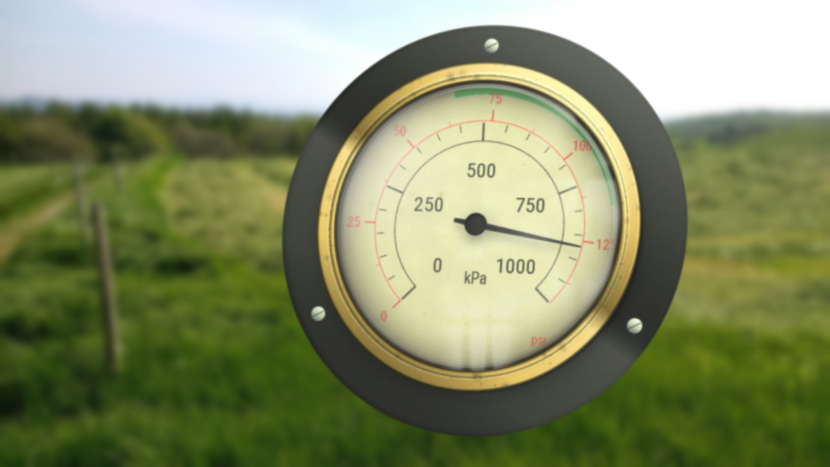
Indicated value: value=875 unit=kPa
